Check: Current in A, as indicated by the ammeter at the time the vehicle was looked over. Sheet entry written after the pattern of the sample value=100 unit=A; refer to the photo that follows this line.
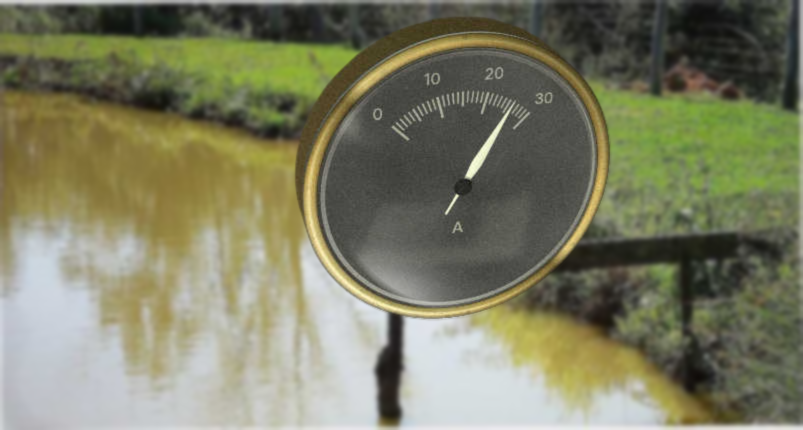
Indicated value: value=25 unit=A
